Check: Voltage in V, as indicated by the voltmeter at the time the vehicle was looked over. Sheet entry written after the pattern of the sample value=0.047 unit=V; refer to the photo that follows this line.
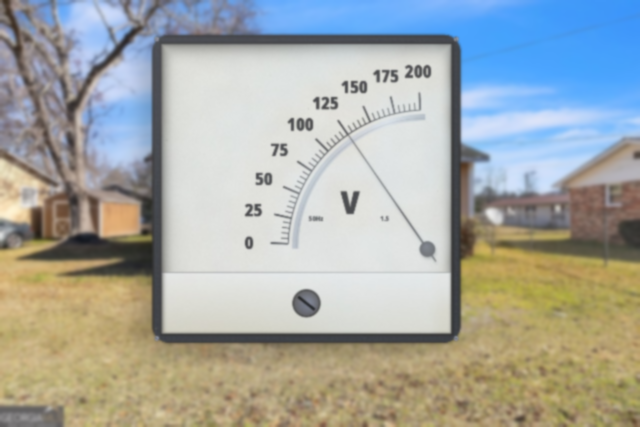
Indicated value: value=125 unit=V
